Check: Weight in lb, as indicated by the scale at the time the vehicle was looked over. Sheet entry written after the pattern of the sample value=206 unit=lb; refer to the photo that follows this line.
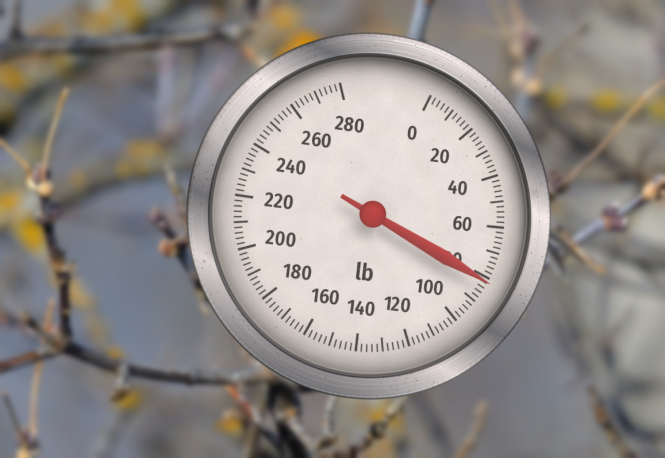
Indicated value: value=82 unit=lb
